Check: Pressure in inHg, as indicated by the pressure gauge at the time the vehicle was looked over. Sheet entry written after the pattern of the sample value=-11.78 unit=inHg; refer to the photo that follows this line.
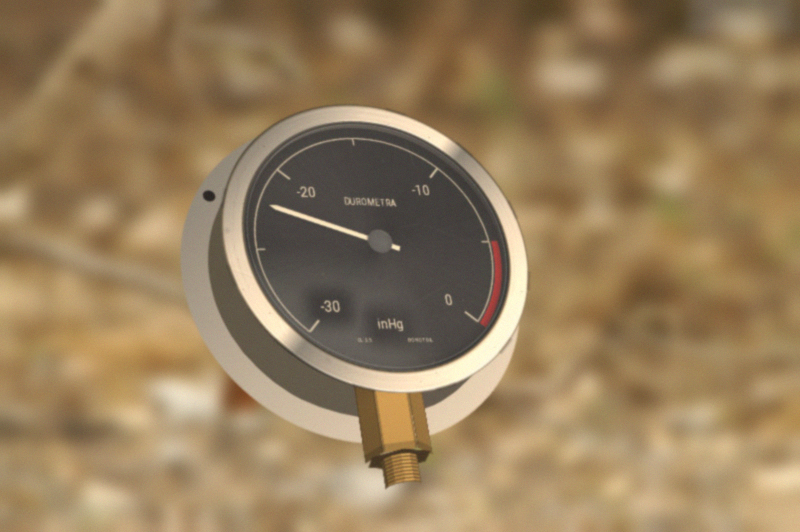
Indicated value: value=-22.5 unit=inHg
